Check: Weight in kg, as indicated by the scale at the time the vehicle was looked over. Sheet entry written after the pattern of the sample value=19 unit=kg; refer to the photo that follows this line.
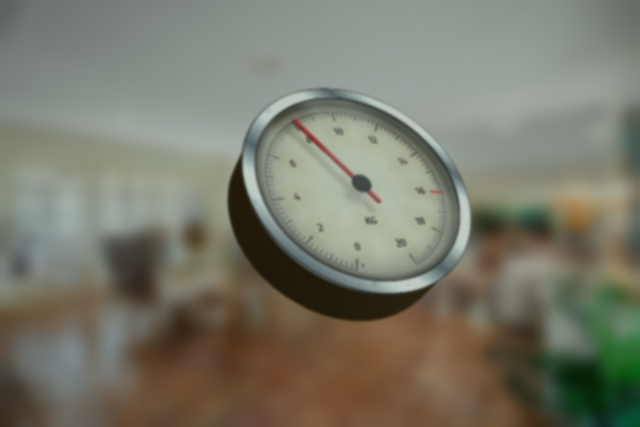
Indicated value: value=8 unit=kg
